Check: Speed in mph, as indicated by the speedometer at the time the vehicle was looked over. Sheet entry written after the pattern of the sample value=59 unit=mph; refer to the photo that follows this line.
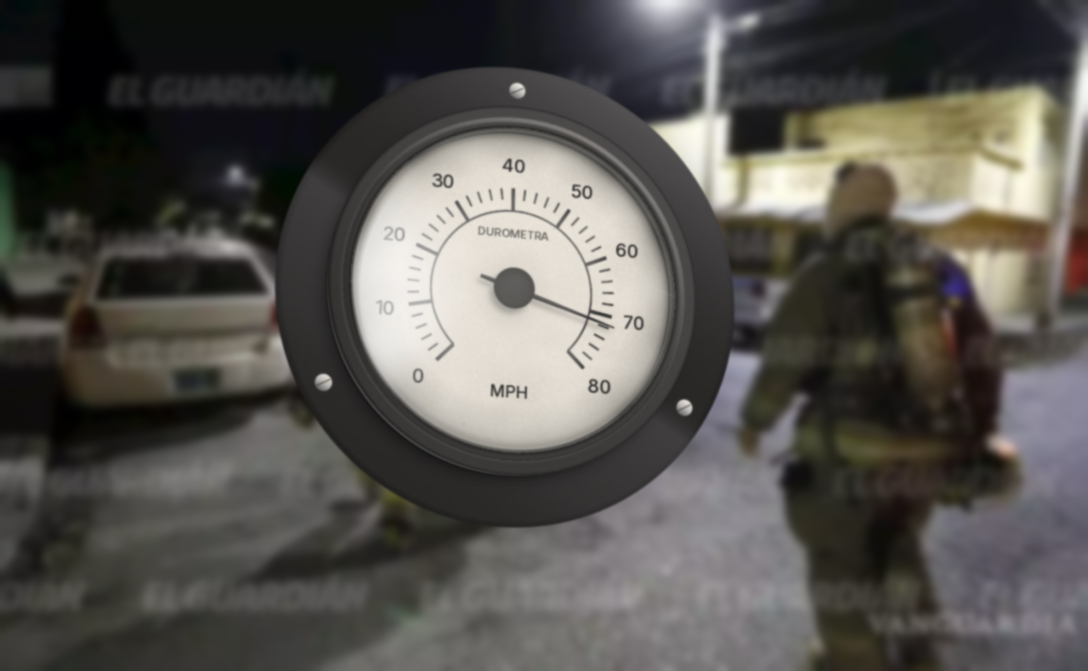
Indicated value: value=72 unit=mph
